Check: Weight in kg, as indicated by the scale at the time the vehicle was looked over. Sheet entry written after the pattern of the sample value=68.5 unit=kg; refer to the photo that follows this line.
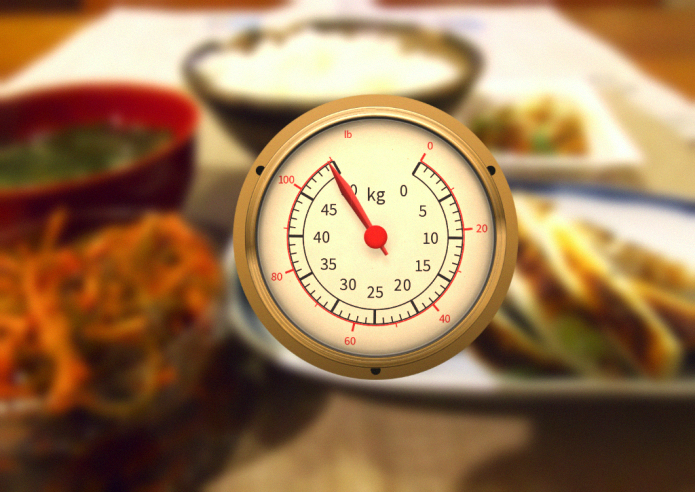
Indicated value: value=49.5 unit=kg
